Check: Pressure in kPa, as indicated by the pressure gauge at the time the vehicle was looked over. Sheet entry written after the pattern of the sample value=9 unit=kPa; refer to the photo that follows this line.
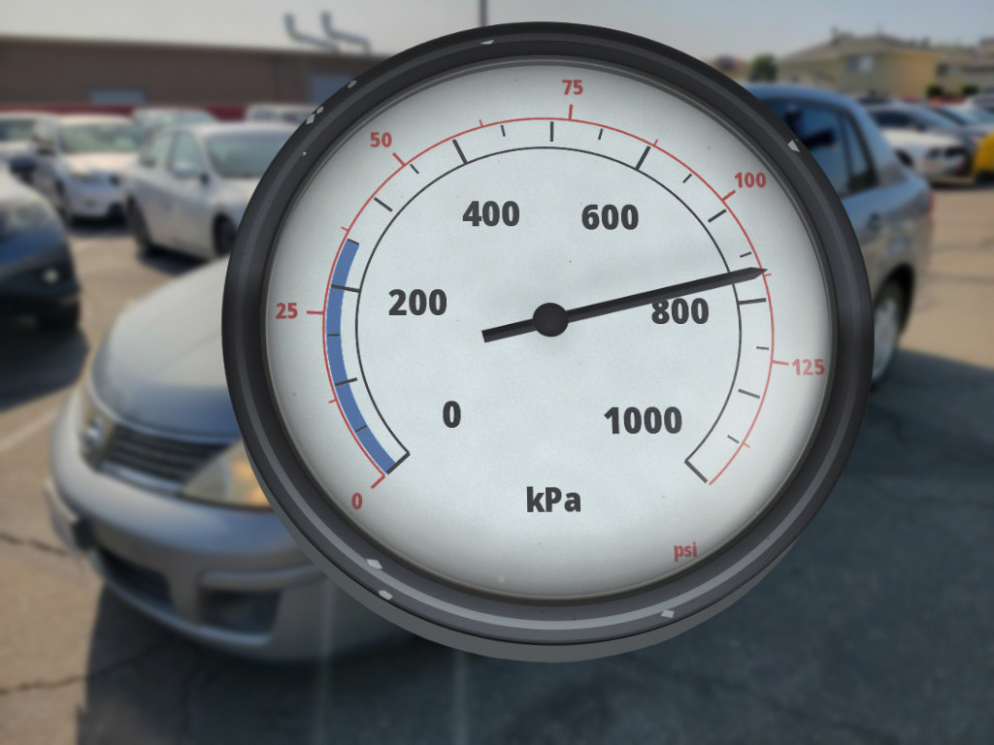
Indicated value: value=775 unit=kPa
